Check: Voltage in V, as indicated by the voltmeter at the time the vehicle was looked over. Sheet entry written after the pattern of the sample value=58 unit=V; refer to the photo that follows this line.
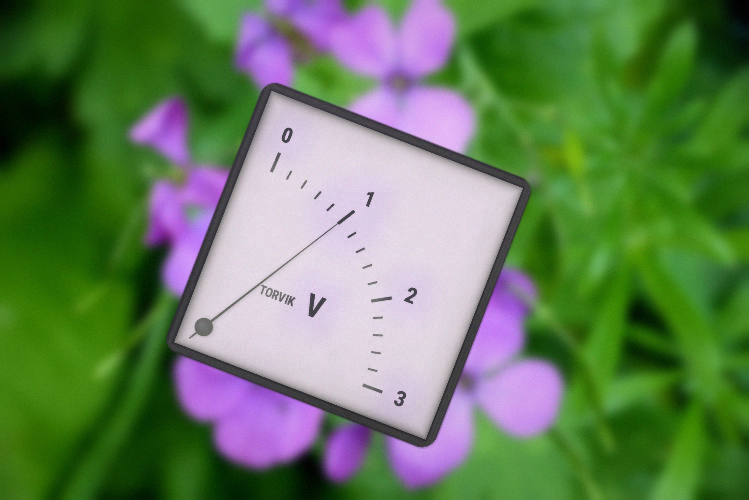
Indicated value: value=1 unit=V
